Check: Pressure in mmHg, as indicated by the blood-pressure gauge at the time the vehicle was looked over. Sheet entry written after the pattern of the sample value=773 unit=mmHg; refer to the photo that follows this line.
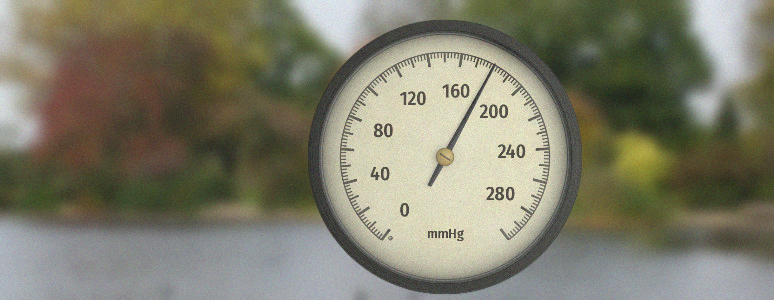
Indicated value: value=180 unit=mmHg
